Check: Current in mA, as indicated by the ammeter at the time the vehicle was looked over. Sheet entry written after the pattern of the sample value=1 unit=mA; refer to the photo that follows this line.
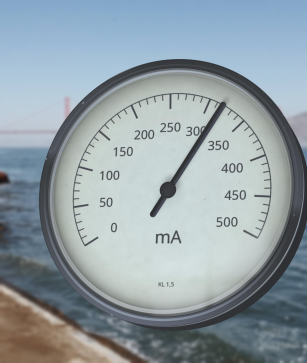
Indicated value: value=320 unit=mA
